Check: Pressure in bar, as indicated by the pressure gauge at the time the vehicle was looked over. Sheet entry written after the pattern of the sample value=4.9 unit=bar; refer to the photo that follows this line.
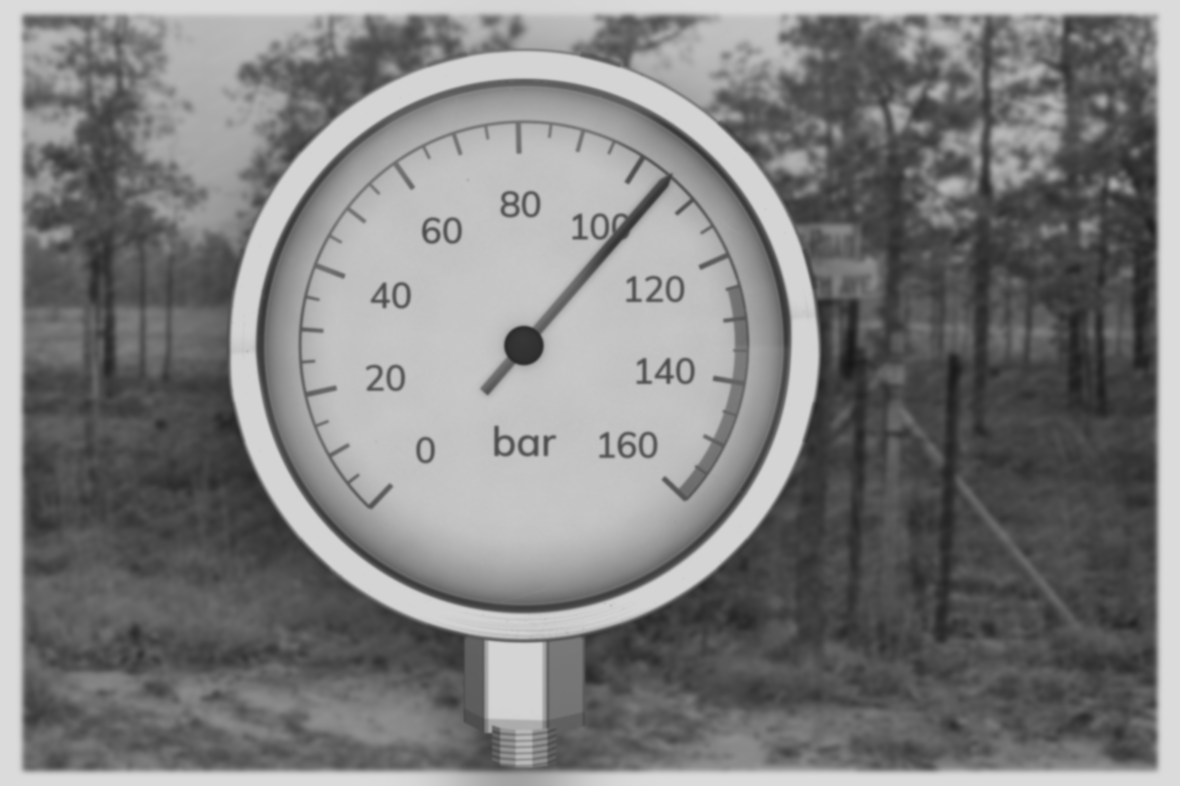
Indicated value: value=105 unit=bar
